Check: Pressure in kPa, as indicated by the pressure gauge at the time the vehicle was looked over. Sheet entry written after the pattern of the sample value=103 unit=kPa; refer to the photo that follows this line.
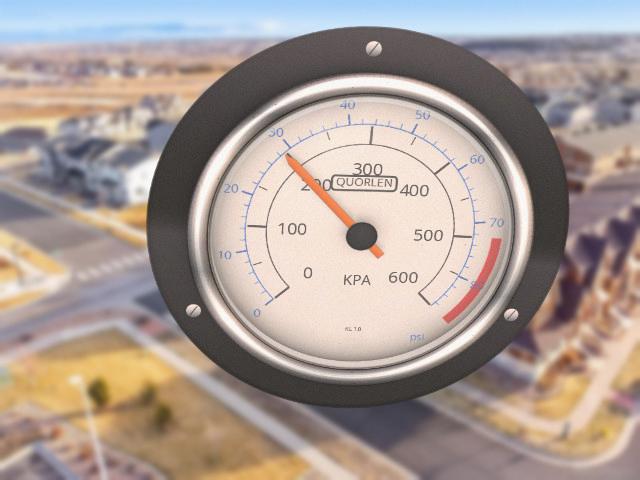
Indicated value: value=200 unit=kPa
